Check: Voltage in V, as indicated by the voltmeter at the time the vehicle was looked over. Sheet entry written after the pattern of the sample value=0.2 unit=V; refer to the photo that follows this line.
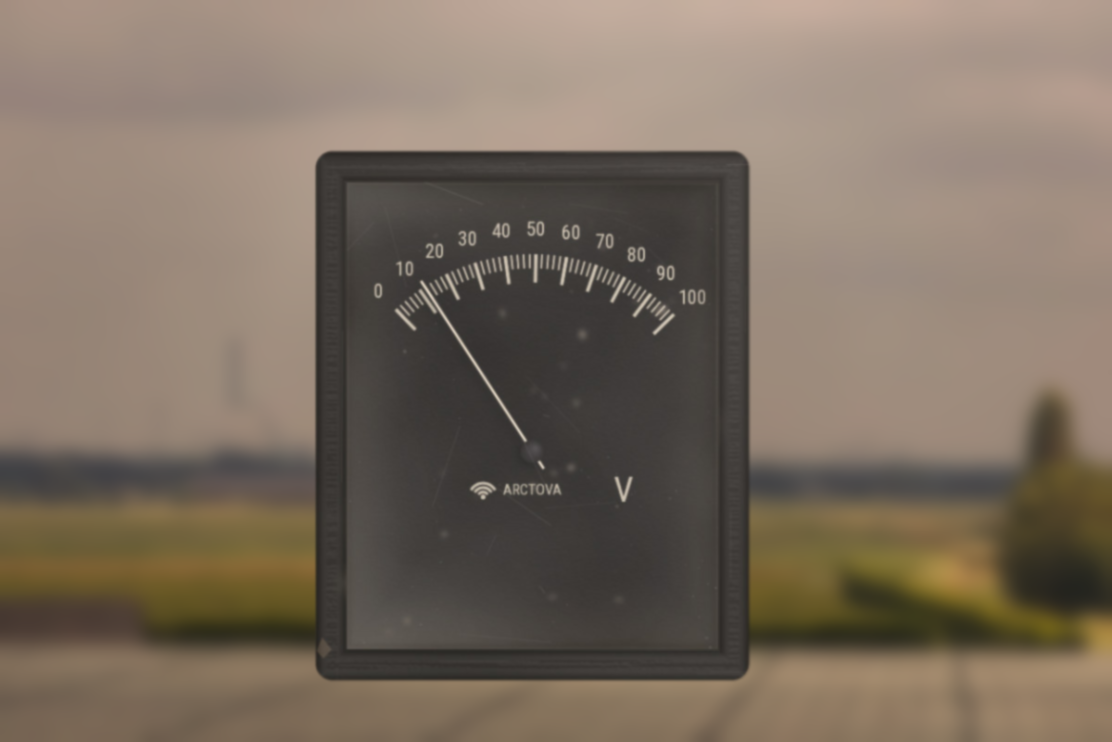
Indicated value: value=12 unit=V
